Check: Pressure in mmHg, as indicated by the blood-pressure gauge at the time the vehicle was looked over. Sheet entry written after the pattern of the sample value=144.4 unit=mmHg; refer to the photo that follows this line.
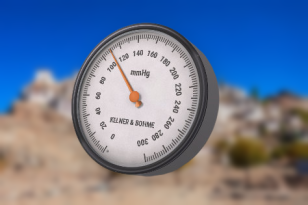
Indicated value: value=110 unit=mmHg
